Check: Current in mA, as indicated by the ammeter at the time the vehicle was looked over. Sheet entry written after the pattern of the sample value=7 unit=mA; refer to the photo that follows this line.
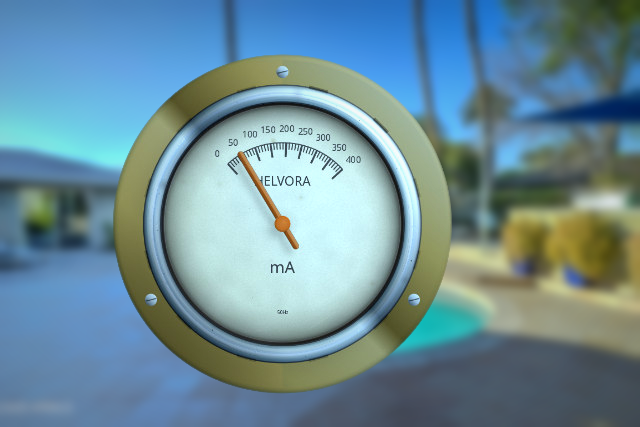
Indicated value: value=50 unit=mA
